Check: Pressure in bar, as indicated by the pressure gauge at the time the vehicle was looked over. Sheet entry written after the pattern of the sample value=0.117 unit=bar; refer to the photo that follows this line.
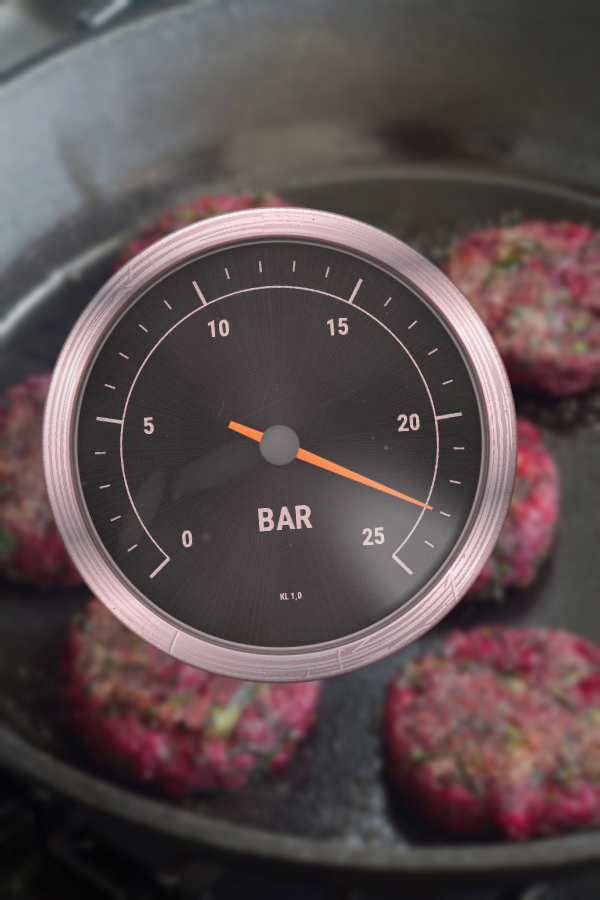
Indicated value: value=23 unit=bar
